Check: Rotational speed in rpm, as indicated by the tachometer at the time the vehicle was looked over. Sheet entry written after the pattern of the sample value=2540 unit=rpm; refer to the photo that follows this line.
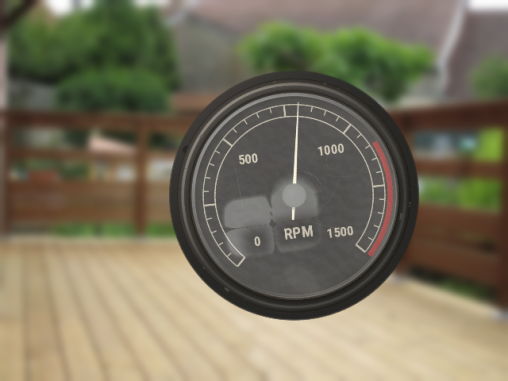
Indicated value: value=800 unit=rpm
